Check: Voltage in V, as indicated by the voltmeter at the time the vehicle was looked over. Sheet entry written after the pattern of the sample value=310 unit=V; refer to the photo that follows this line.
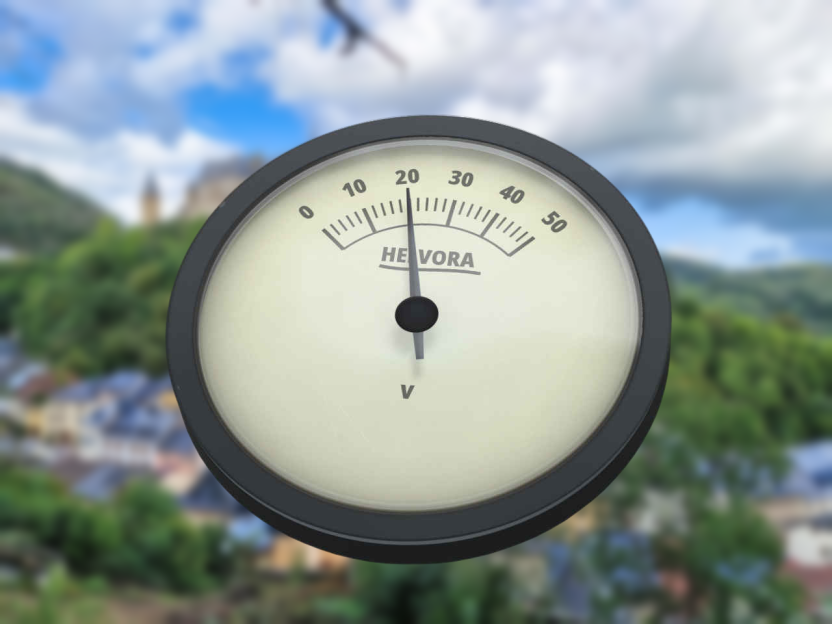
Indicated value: value=20 unit=V
